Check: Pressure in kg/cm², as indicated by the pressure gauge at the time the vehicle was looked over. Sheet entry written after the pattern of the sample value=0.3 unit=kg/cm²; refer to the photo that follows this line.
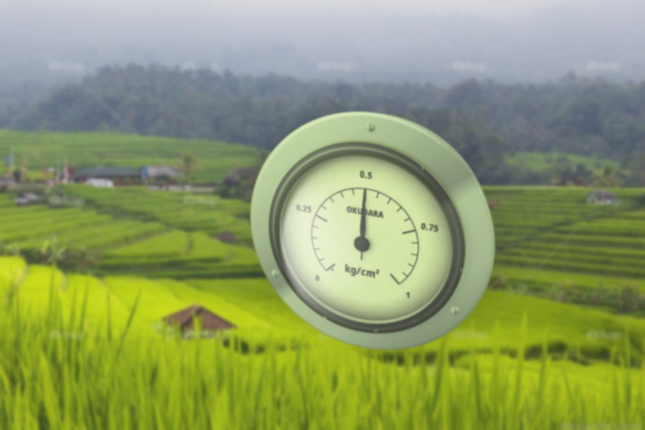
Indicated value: value=0.5 unit=kg/cm²
